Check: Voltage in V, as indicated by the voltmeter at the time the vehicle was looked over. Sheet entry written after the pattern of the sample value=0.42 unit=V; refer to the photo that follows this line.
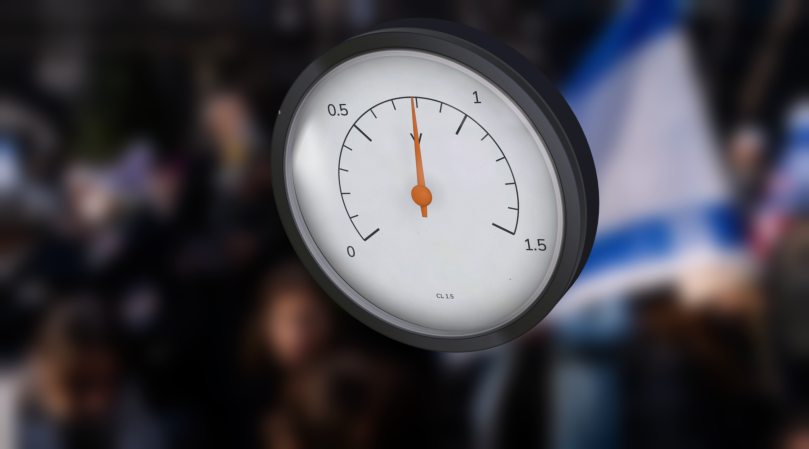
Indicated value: value=0.8 unit=V
